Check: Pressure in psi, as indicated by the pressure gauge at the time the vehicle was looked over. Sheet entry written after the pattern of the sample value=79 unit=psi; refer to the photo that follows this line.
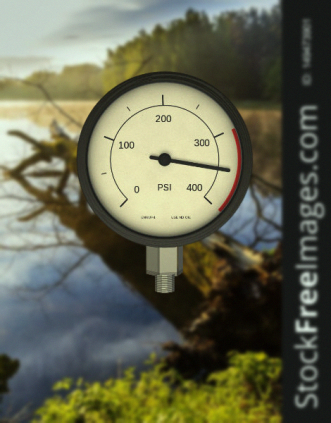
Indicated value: value=350 unit=psi
